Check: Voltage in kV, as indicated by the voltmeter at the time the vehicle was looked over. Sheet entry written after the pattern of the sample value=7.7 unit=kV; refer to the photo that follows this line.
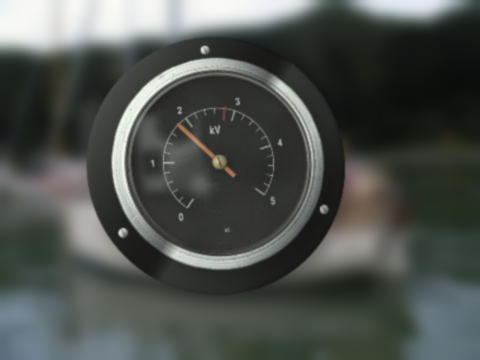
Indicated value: value=1.8 unit=kV
